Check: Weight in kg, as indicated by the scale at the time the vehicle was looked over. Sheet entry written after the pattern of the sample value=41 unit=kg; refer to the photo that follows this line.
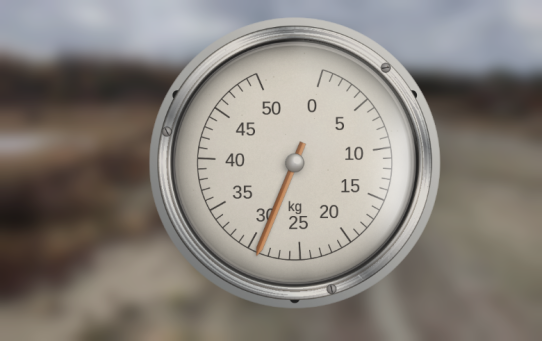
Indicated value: value=29 unit=kg
